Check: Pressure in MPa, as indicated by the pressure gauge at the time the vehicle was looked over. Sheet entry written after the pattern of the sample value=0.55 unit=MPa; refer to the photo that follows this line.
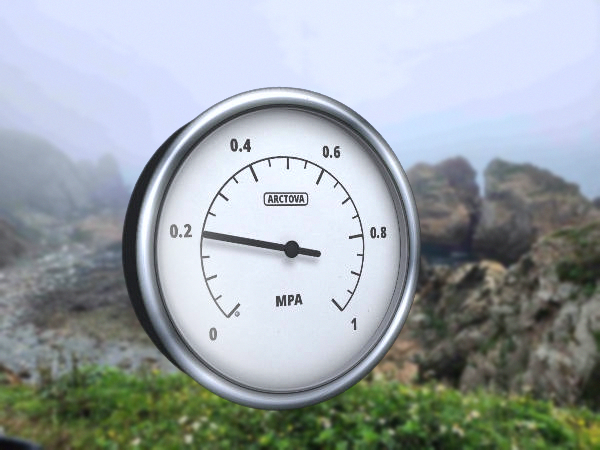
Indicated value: value=0.2 unit=MPa
